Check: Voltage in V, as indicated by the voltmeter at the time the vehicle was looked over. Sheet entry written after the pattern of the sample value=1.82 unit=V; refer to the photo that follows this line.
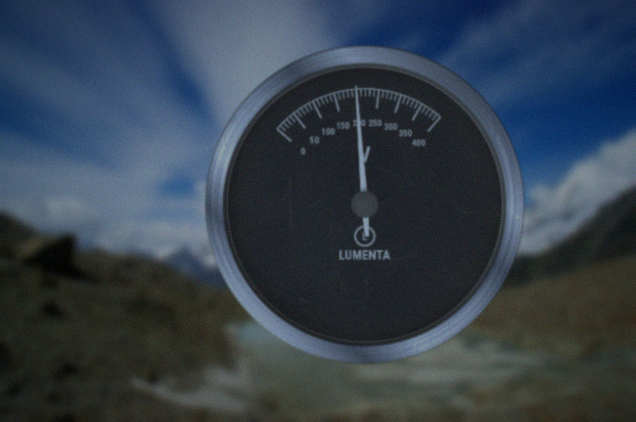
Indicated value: value=200 unit=V
